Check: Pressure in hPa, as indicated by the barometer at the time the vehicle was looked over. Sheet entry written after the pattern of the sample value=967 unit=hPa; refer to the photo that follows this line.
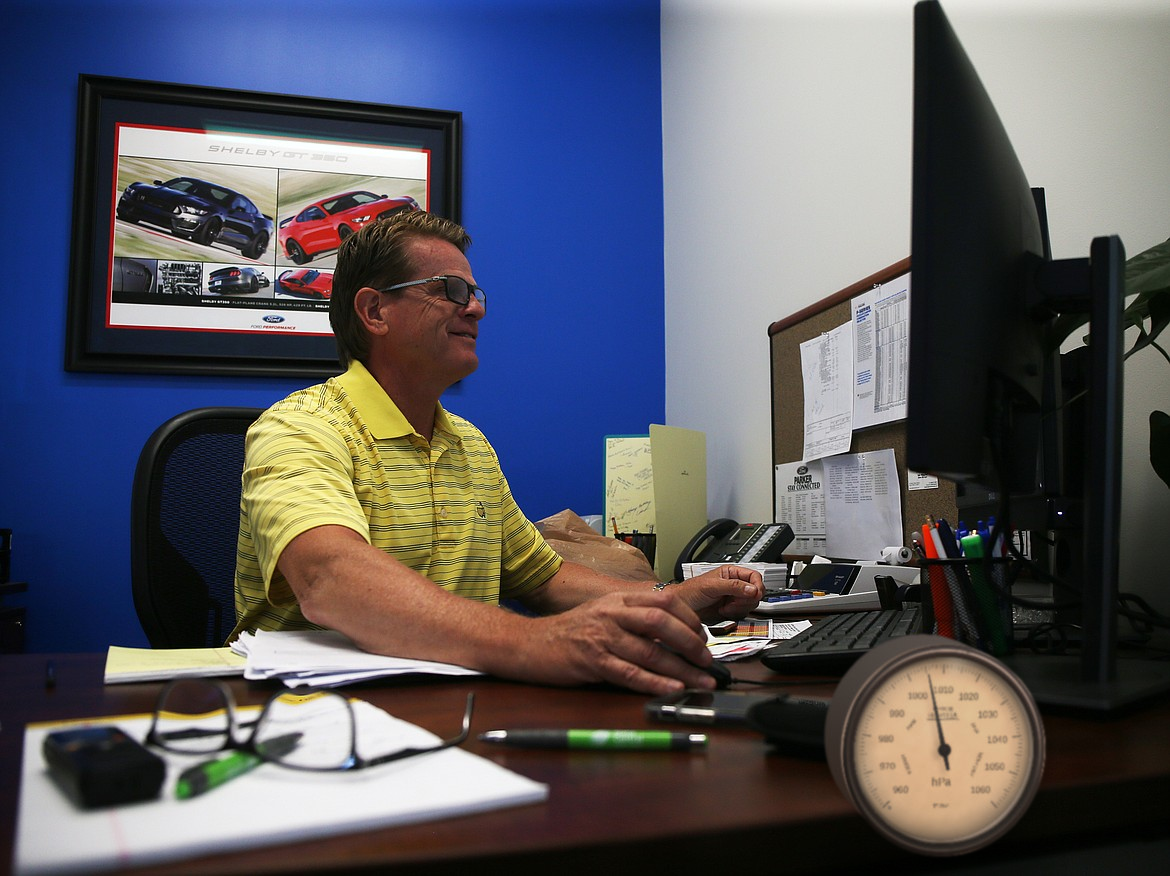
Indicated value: value=1005 unit=hPa
